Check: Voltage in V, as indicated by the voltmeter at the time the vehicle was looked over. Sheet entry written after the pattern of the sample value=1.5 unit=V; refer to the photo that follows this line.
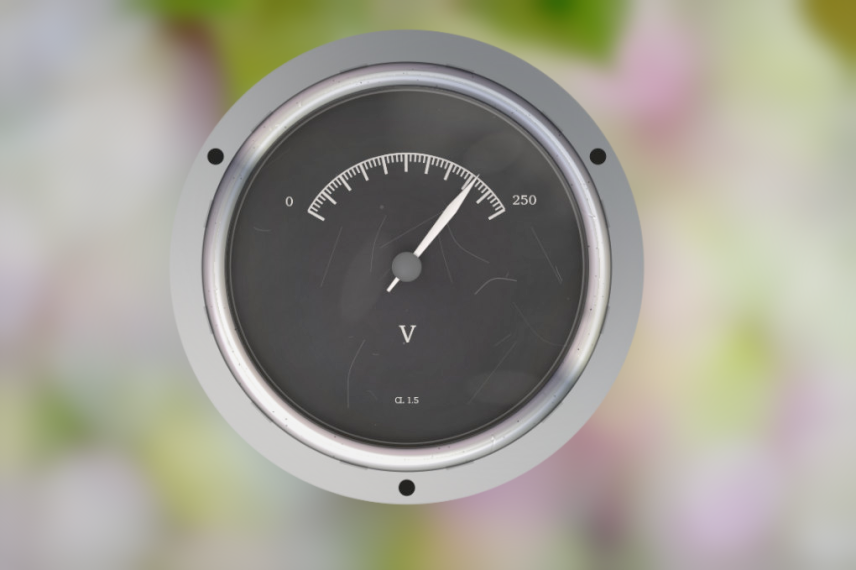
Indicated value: value=205 unit=V
